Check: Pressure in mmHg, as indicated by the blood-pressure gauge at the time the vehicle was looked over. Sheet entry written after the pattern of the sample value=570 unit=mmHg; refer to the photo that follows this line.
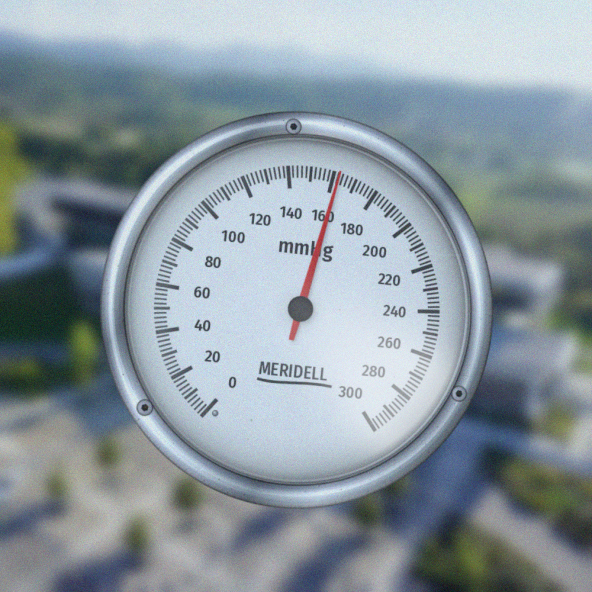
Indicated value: value=162 unit=mmHg
